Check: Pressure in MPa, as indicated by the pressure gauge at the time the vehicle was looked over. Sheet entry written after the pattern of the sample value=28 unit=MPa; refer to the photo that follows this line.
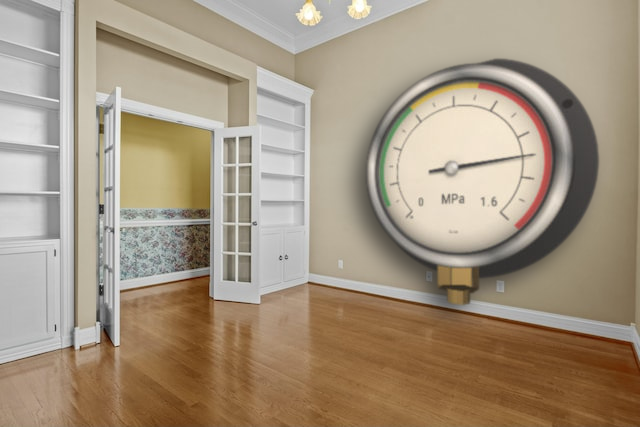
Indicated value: value=1.3 unit=MPa
